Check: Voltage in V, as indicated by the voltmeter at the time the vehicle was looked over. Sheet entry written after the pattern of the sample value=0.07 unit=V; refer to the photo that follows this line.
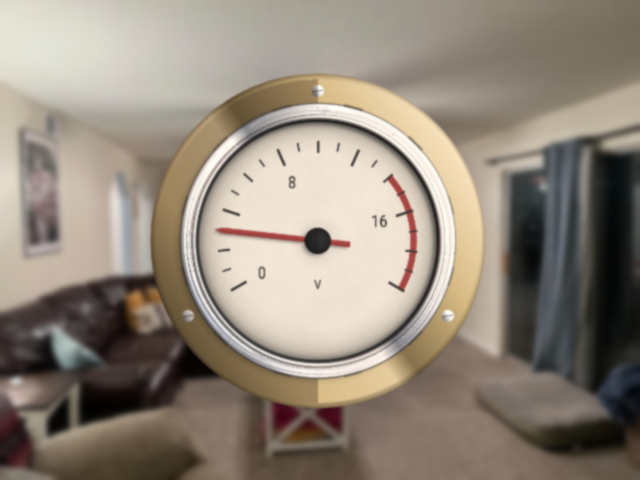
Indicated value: value=3 unit=V
